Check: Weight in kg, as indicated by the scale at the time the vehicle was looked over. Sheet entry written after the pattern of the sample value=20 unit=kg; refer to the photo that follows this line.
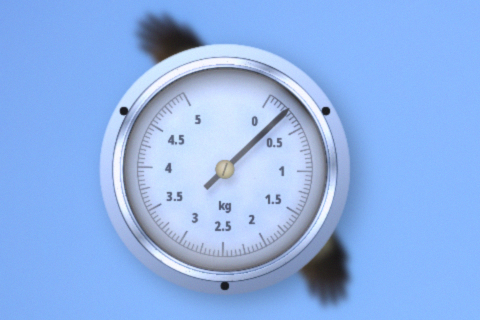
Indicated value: value=0.25 unit=kg
